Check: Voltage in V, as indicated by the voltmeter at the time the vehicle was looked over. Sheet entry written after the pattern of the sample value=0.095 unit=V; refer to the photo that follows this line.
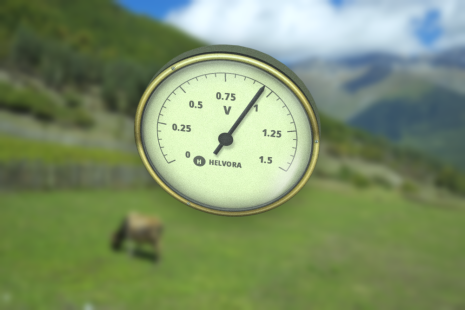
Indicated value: value=0.95 unit=V
